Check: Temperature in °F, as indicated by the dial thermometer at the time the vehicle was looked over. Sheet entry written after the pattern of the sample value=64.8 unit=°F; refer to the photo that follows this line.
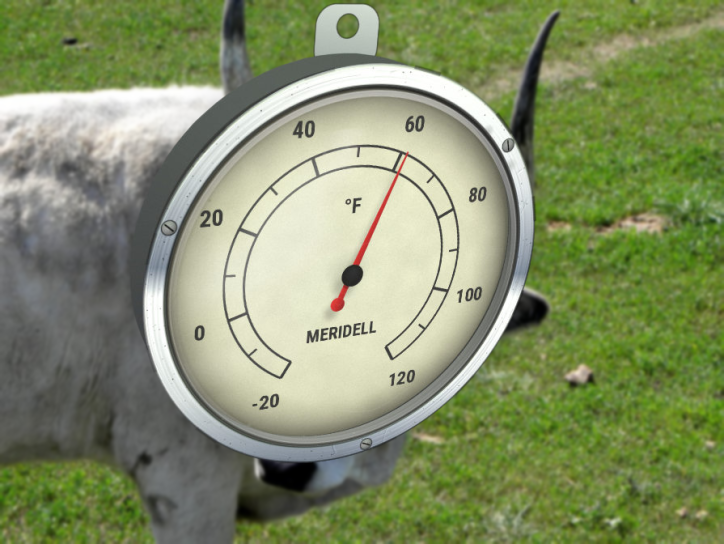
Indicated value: value=60 unit=°F
